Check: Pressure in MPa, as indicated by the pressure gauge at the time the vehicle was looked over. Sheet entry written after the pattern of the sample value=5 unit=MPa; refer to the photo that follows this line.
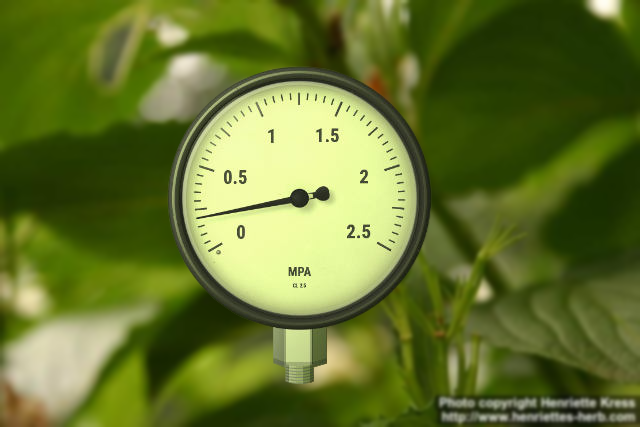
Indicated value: value=0.2 unit=MPa
